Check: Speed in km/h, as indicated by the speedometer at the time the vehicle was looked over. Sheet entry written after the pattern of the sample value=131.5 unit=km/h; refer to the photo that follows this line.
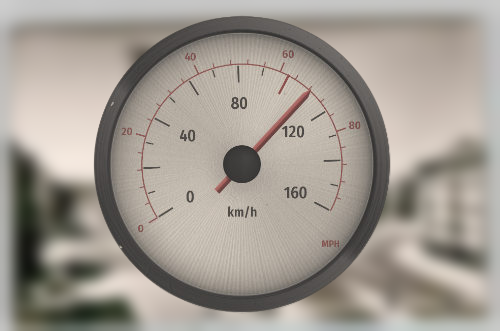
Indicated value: value=110 unit=km/h
